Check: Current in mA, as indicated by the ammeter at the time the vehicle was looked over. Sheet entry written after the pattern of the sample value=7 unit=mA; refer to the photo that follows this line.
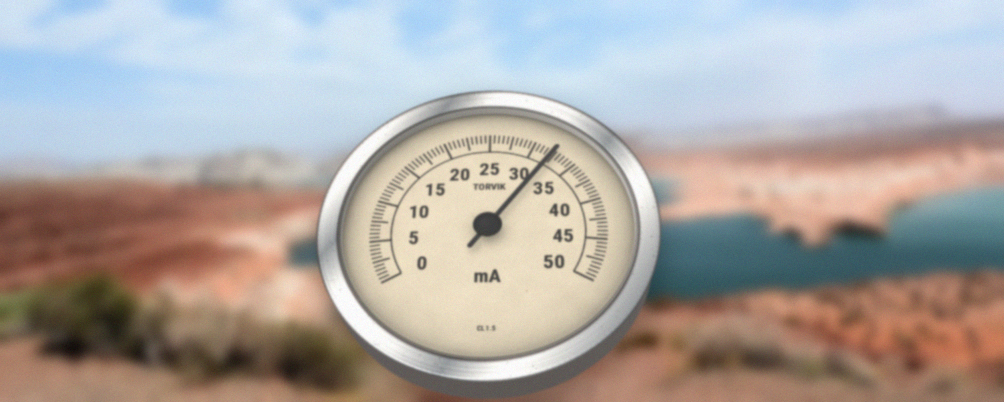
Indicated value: value=32.5 unit=mA
